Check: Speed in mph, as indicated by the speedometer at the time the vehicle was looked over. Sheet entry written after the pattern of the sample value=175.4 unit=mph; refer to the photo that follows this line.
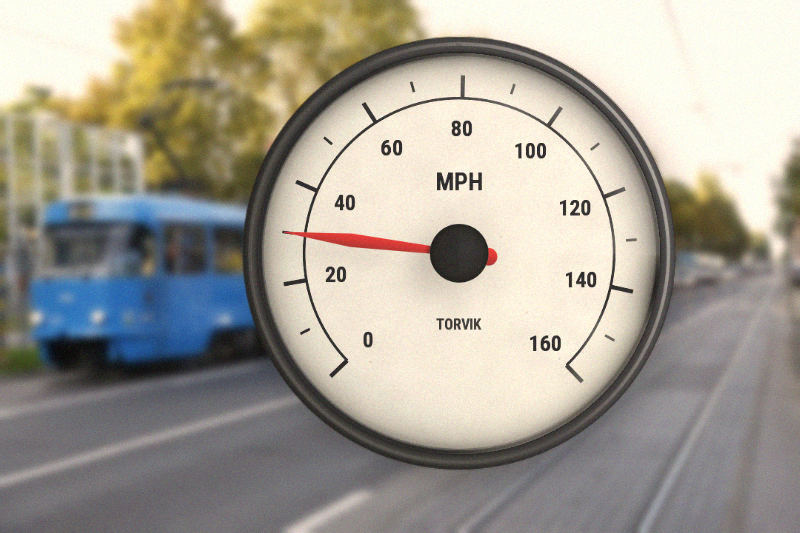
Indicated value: value=30 unit=mph
